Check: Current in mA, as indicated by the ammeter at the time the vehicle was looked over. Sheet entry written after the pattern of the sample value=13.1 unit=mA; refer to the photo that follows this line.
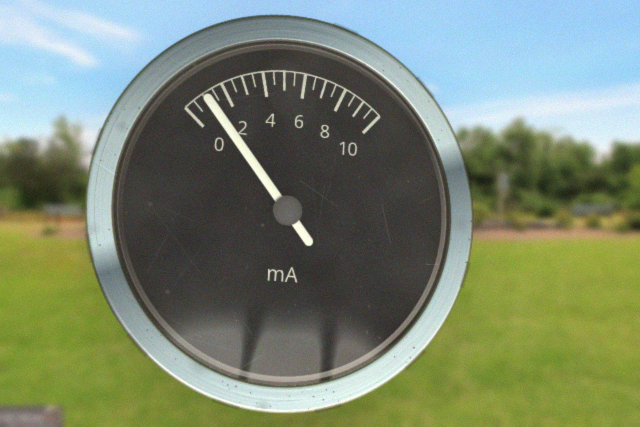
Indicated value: value=1 unit=mA
